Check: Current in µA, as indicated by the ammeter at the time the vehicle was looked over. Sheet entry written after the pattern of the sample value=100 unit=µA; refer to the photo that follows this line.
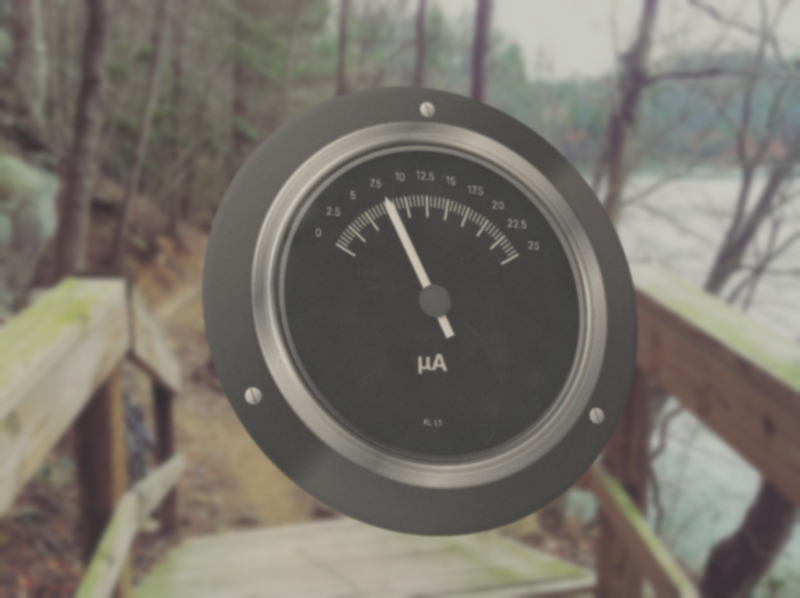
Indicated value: value=7.5 unit=µA
